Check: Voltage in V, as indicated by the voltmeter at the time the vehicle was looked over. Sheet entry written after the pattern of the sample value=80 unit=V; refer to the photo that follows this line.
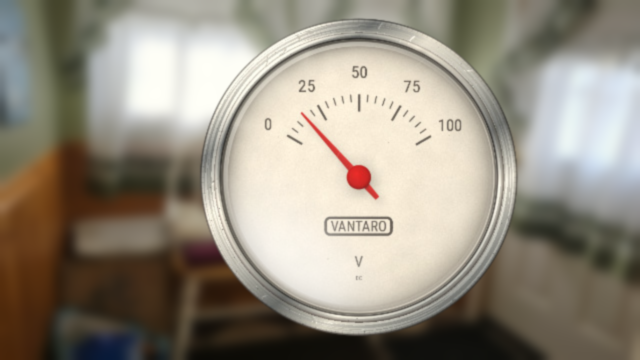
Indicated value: value=15 unit=V
